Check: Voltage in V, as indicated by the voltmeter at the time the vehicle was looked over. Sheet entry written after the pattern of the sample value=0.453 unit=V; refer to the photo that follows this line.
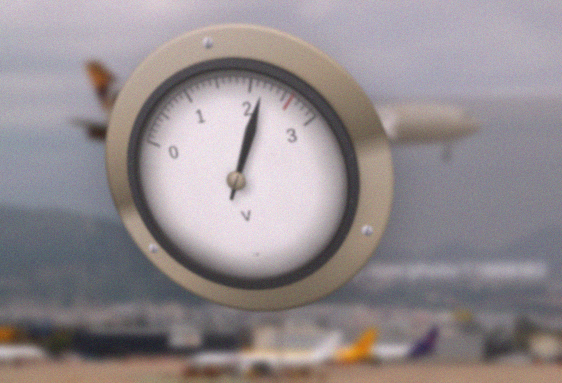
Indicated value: value=2.2 unit=V
